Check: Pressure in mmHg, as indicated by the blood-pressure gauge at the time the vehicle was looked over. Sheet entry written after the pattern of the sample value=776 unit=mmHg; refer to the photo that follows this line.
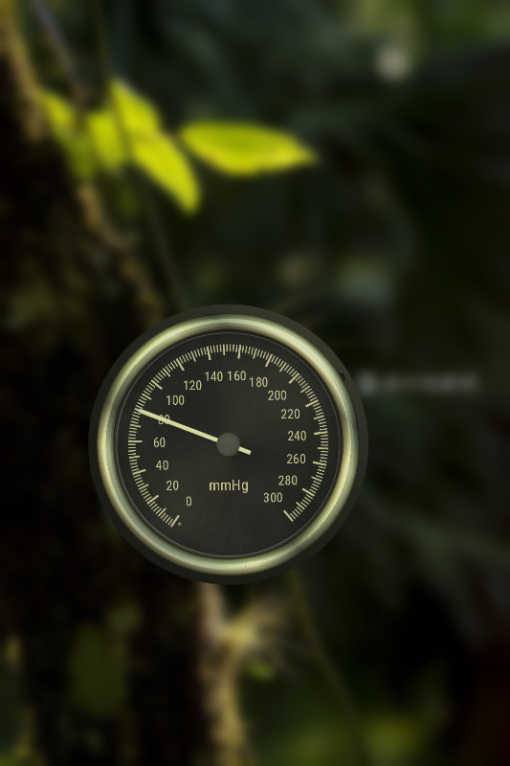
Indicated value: value=80 unit=mmHg
